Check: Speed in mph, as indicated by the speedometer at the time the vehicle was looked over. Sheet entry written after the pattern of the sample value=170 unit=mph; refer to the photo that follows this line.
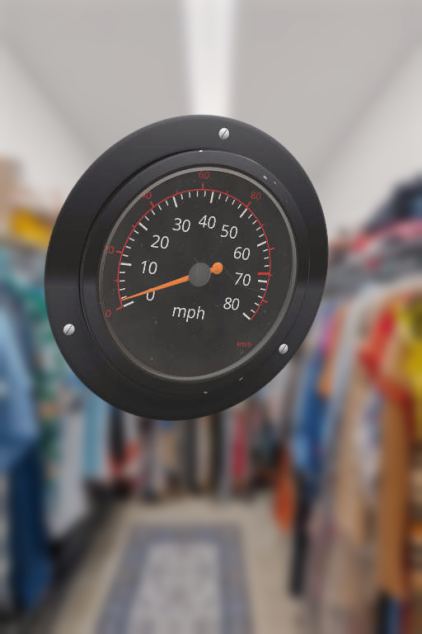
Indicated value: value=2 unit=mph
